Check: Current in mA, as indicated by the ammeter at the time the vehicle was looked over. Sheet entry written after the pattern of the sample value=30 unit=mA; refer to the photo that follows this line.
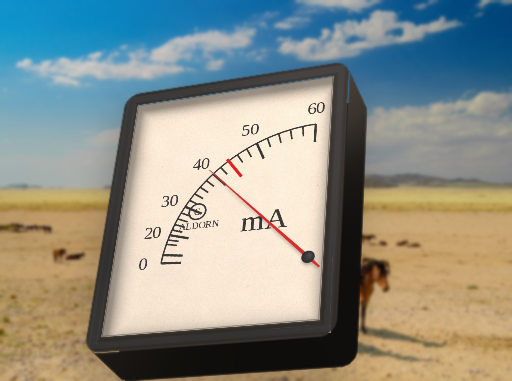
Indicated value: value=40 unit=mA
